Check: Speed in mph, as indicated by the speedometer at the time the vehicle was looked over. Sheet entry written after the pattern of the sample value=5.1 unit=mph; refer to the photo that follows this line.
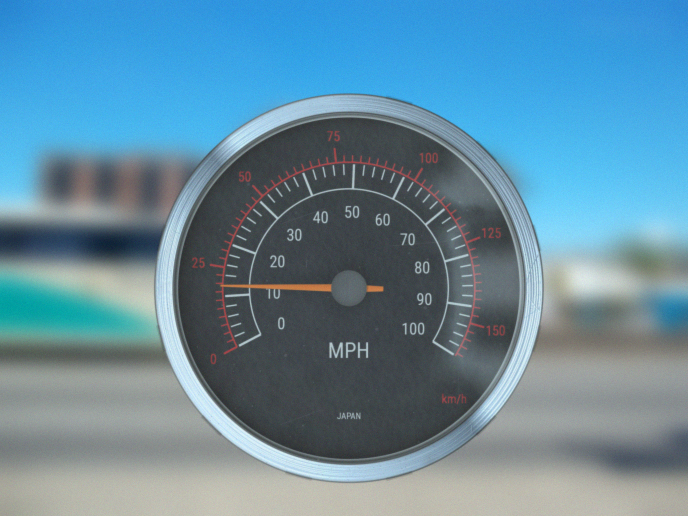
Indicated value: value=12 unit=mph
